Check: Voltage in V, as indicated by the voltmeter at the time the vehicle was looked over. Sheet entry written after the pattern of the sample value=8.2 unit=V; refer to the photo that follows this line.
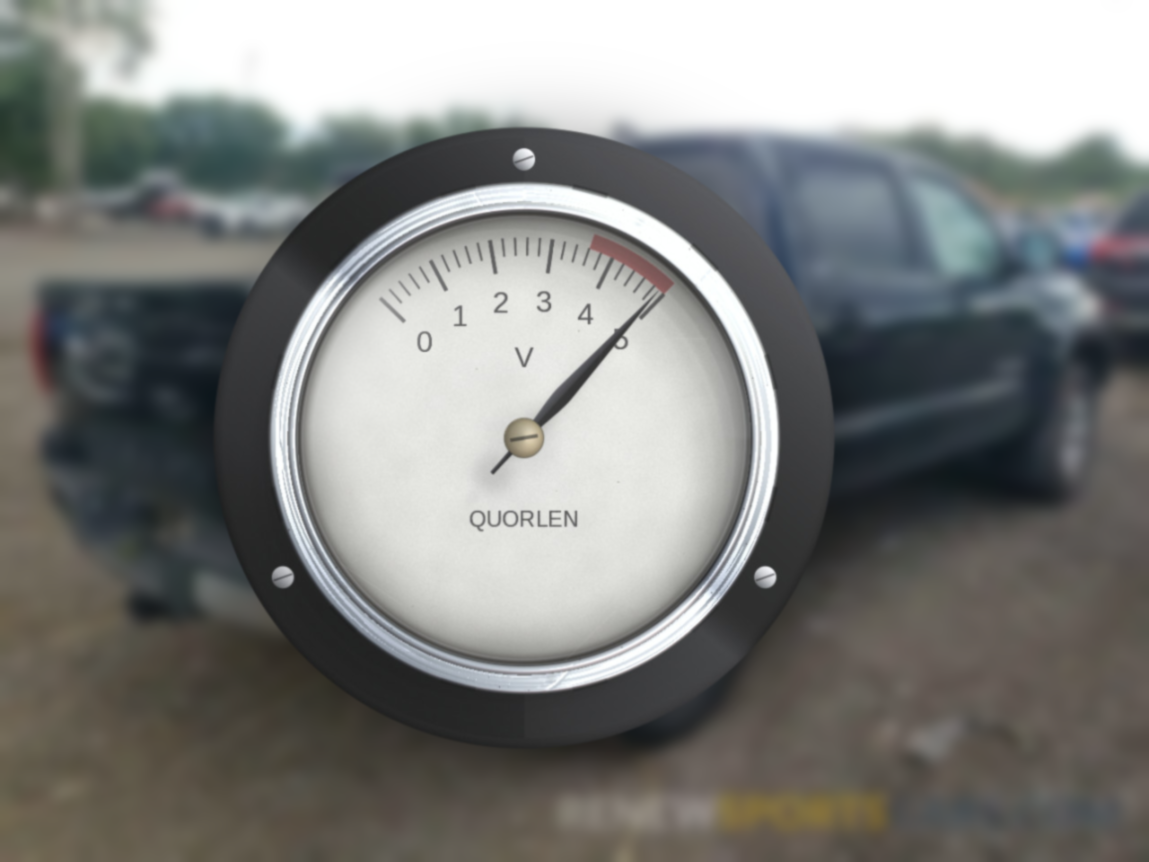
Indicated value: value=4.9 unit=V
